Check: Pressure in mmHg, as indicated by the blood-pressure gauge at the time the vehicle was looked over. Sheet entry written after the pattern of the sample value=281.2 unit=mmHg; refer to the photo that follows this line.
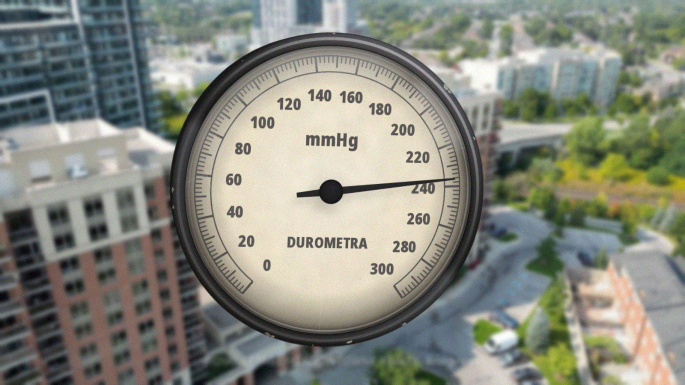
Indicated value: value=236 unit=mmHg
